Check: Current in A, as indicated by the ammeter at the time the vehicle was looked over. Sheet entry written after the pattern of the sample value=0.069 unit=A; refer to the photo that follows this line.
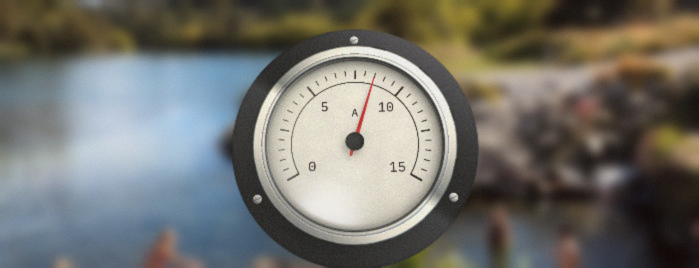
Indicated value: value=8.5 unit=A
